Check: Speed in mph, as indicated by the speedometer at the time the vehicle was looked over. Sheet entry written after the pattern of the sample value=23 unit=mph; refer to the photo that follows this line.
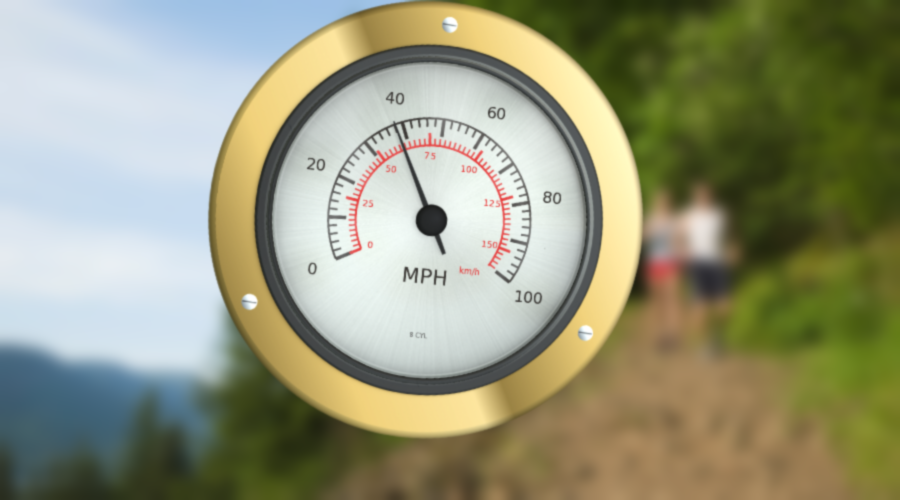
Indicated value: value=38 unit=mph
